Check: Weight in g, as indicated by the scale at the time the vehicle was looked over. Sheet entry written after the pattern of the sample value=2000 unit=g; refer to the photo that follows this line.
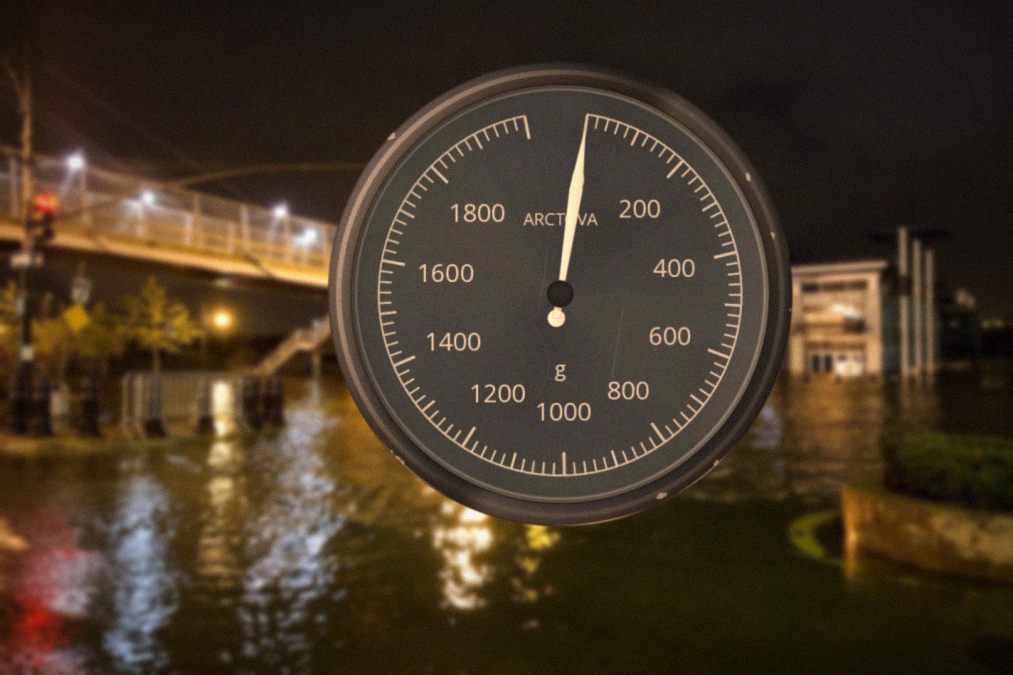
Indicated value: value=0 unit=g
